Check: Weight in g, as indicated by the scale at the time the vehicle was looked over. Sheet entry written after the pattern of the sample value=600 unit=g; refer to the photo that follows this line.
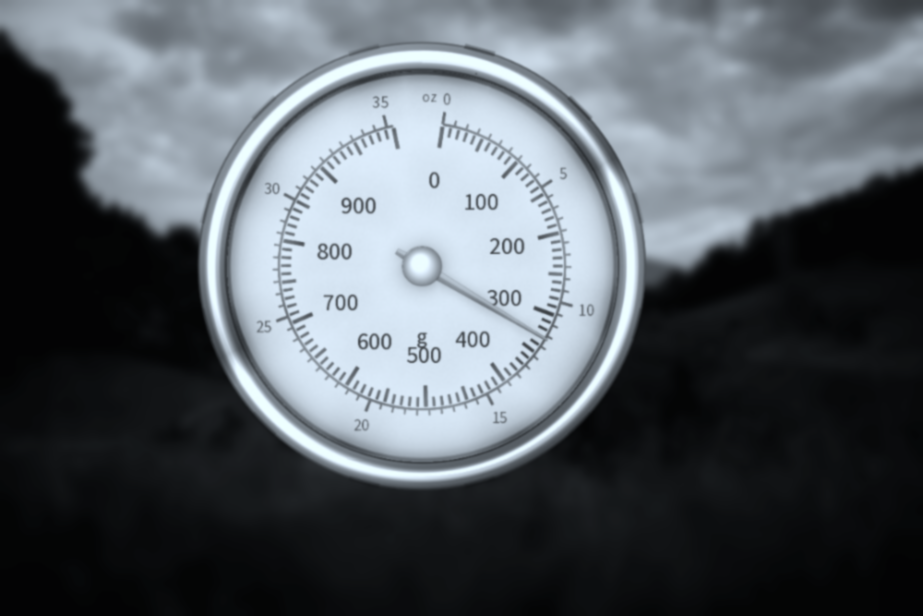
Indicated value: value=330 unit=g
